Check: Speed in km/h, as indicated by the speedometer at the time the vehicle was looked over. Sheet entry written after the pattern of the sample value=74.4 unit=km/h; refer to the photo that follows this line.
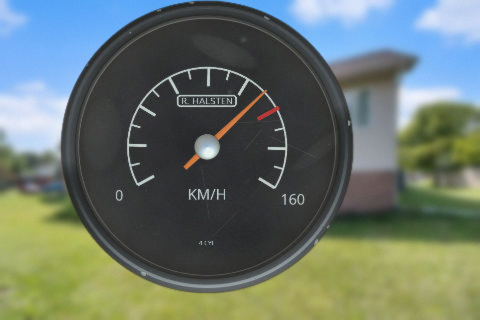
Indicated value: value=110 unit=km/h
